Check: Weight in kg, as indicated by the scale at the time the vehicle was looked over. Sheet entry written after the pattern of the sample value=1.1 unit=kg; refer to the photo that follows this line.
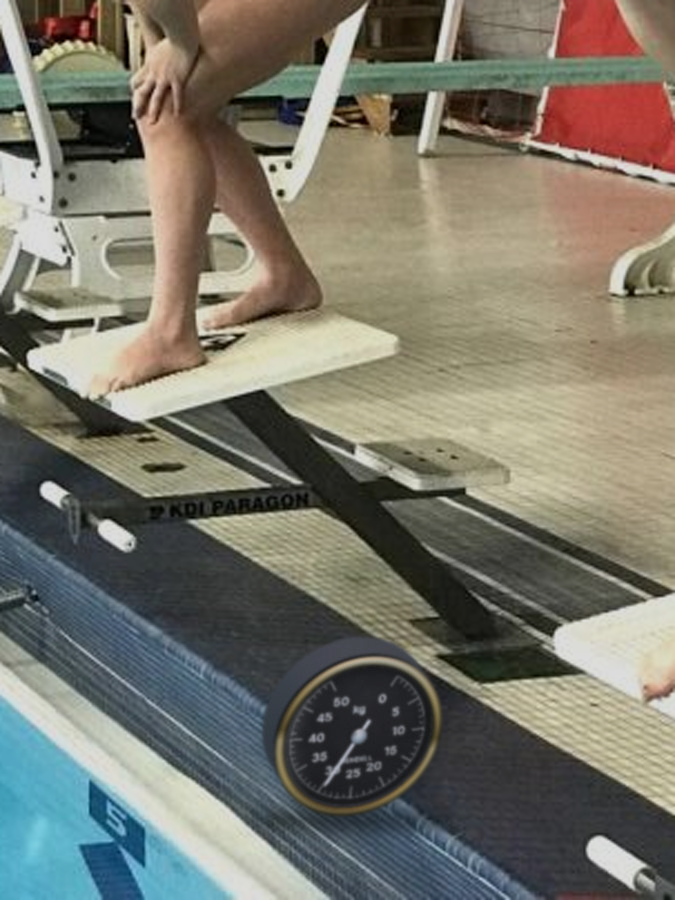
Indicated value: value=30 unit=kg
